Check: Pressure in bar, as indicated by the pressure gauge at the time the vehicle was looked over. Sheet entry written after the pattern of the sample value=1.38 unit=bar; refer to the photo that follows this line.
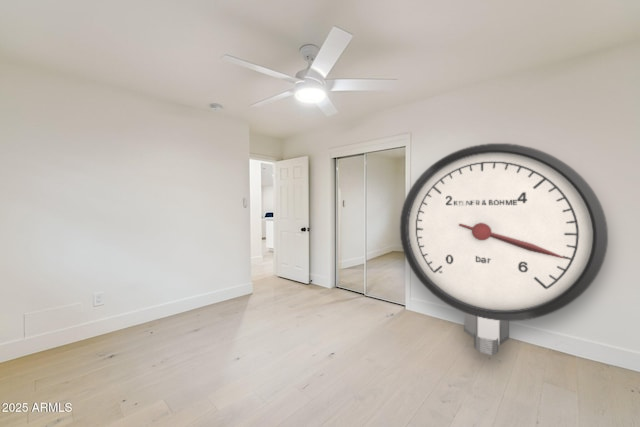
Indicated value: value=5.4 unit=bar
